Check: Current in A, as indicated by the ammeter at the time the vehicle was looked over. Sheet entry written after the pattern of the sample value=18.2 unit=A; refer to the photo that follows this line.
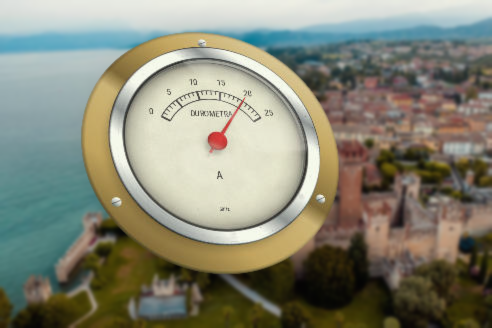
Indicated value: value=20 unit=A
